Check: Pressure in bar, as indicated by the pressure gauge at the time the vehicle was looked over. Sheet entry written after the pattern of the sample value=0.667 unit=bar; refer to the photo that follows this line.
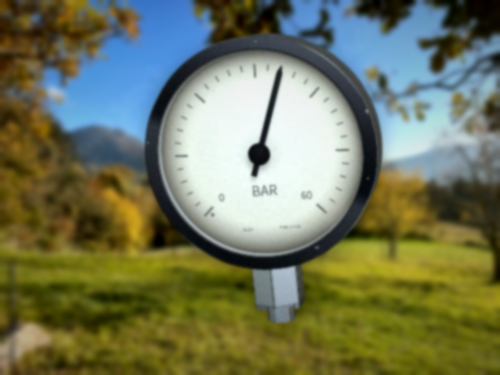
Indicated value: value=34 unit=bar
